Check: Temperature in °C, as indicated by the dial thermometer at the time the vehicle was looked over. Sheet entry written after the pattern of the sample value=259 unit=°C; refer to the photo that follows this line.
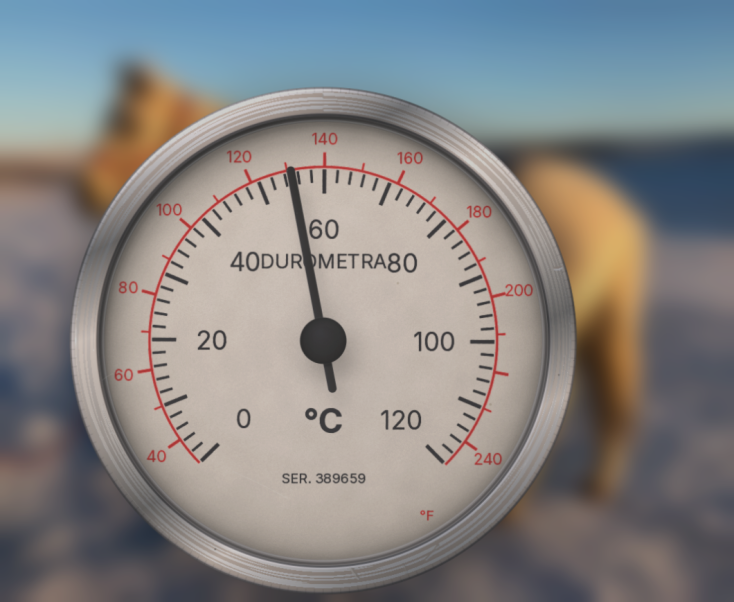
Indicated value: value=55 unit=°C
